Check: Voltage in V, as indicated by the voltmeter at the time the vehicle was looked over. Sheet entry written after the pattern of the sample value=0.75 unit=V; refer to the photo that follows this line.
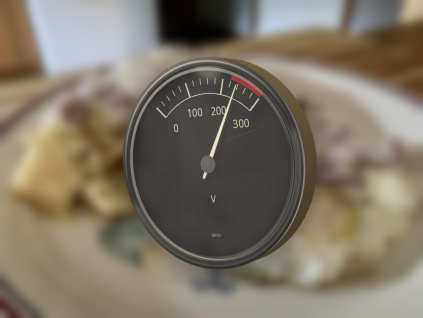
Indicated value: value=240 unit=V
